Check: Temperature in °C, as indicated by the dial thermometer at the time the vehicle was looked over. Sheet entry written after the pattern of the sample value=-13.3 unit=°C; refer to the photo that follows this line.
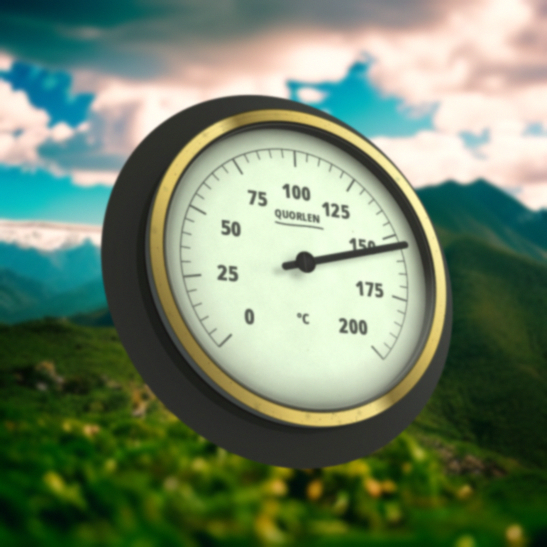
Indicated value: value=155 unit=°C
